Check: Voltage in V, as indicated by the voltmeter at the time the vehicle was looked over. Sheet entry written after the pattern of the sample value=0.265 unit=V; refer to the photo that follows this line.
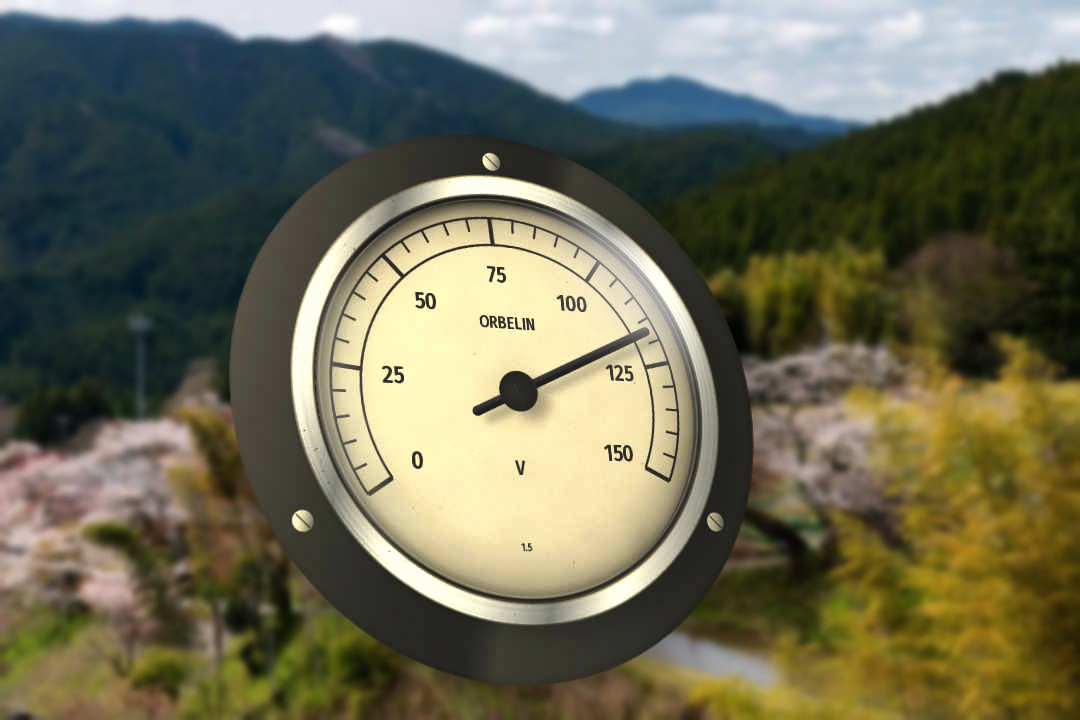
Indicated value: value=117.5 unit=V
